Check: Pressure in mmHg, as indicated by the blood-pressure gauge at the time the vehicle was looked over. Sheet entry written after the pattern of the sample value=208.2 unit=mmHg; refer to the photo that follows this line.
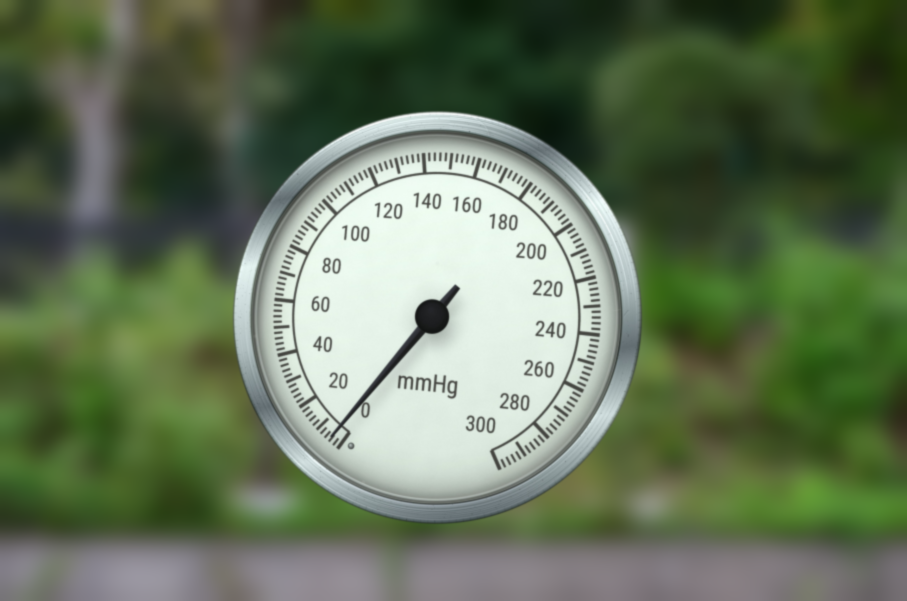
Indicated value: value=4 unit=mmHg
